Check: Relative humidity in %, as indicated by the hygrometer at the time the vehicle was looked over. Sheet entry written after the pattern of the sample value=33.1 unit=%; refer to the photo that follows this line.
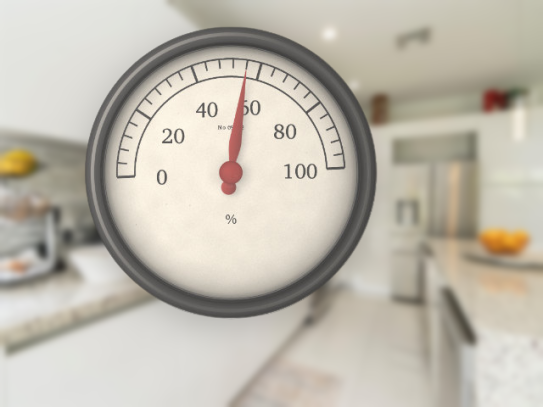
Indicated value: value=56 unit=%
